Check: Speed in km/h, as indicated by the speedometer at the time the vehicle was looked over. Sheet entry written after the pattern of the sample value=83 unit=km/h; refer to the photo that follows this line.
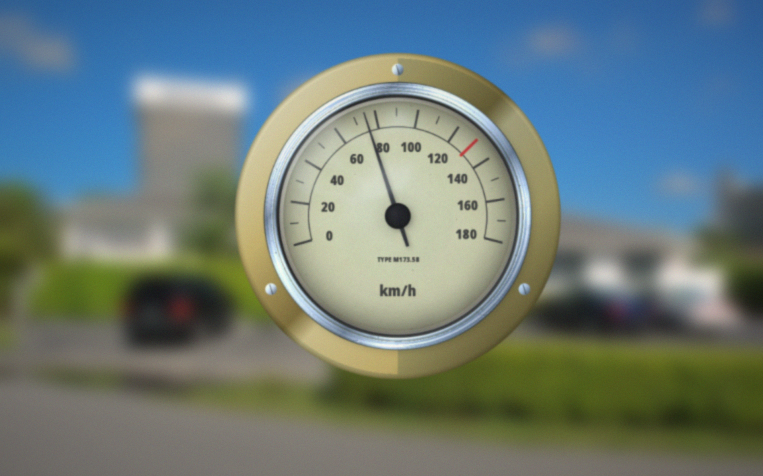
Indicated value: value=75 unit=km/h
